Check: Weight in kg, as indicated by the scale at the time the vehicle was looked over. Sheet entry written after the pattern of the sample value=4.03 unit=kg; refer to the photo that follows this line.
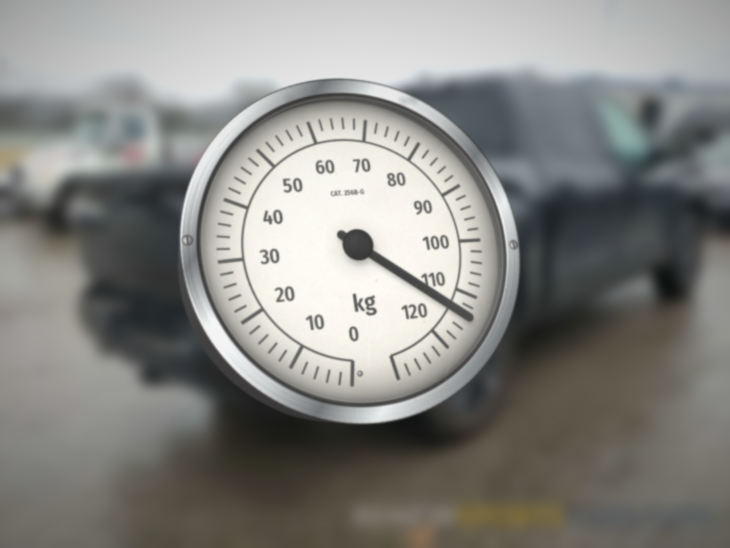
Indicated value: value=114 unit=kg
